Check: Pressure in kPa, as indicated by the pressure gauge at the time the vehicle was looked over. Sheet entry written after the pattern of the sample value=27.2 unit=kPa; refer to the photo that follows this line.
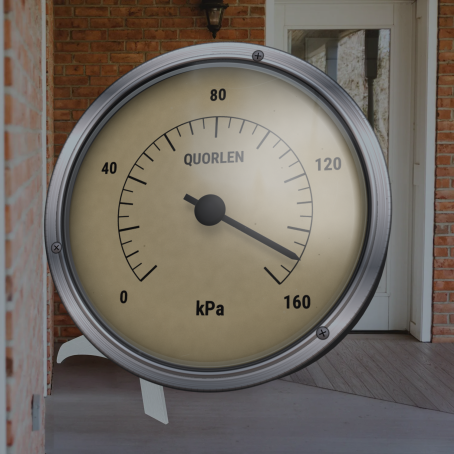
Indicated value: value=150 unit=kPa
